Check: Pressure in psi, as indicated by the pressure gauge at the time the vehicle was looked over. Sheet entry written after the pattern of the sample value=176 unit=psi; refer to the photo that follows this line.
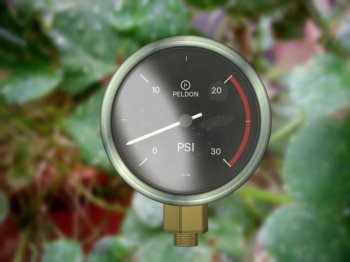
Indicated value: value=2.5 unit=psi
